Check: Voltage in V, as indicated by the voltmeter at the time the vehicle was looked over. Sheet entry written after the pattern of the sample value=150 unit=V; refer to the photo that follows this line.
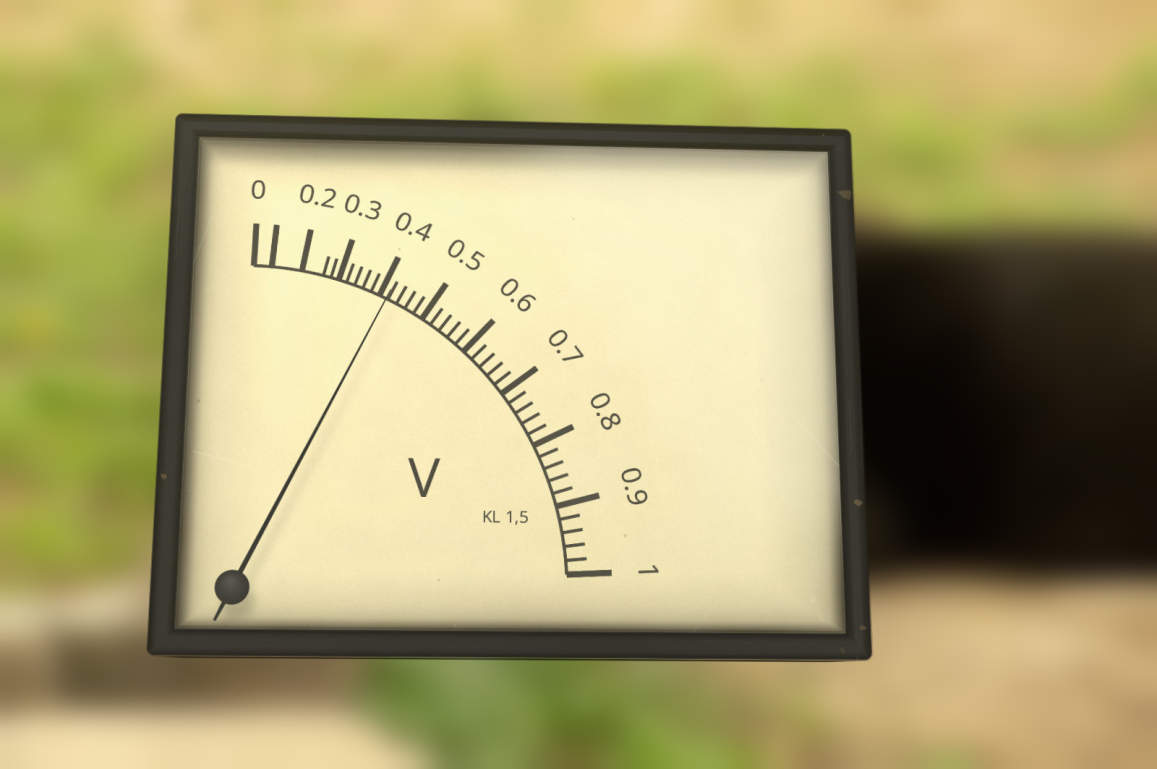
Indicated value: value=0.42 unit=V
